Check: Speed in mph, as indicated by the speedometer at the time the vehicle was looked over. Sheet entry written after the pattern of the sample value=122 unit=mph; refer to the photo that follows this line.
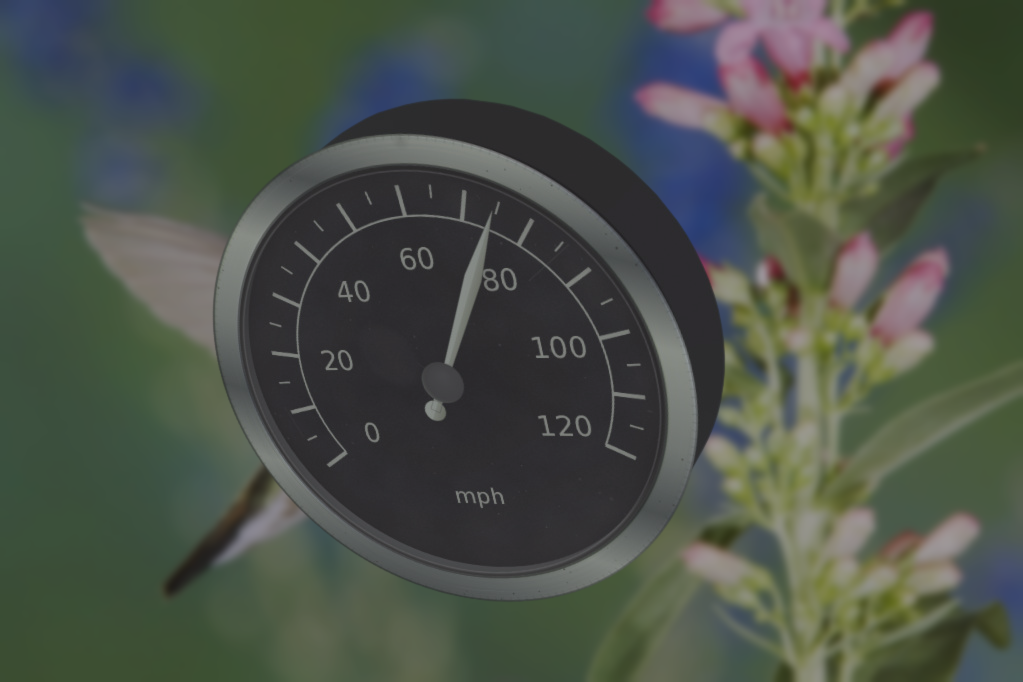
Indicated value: value=75 unit=mph
